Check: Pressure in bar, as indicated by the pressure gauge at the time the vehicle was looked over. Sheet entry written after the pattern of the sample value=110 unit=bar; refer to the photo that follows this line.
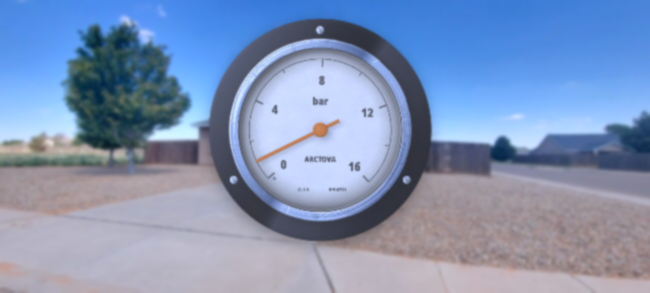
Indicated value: value=1 unit=bar
